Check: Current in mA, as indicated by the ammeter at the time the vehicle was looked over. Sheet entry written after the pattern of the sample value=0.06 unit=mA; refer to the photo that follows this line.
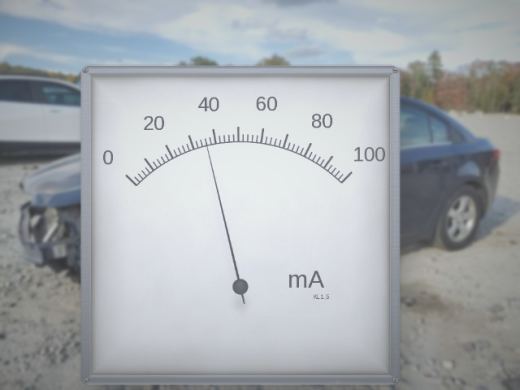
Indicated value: value=36 unit=mA
